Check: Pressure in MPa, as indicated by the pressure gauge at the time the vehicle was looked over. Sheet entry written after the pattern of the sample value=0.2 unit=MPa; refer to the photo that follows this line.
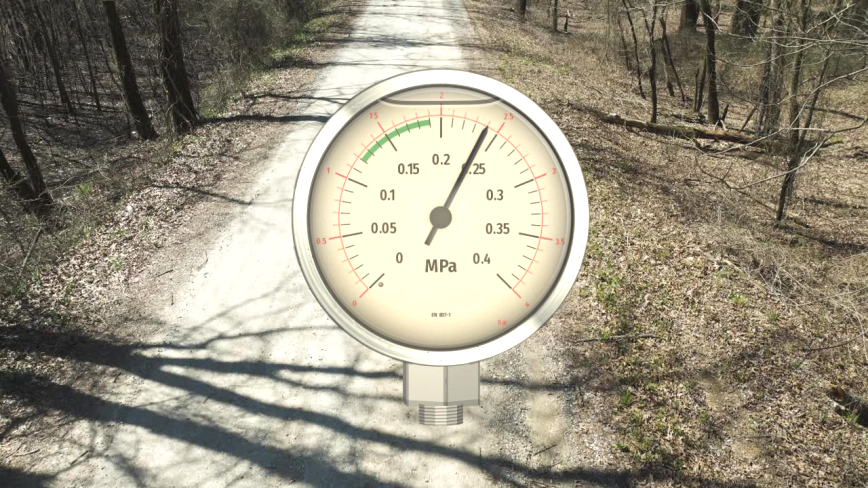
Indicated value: value=0.24 unit=MPa
